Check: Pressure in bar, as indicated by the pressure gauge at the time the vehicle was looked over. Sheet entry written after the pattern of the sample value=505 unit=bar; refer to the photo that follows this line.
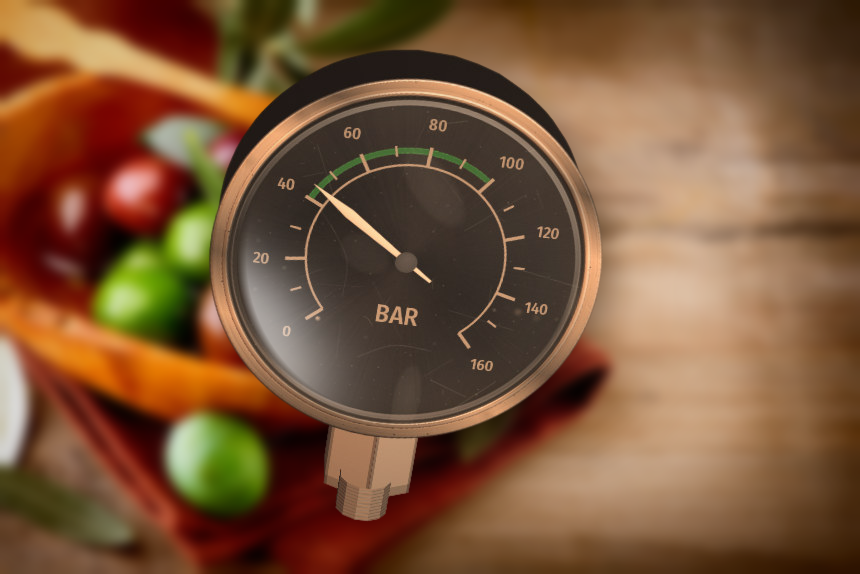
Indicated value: value=45 unit=bar
